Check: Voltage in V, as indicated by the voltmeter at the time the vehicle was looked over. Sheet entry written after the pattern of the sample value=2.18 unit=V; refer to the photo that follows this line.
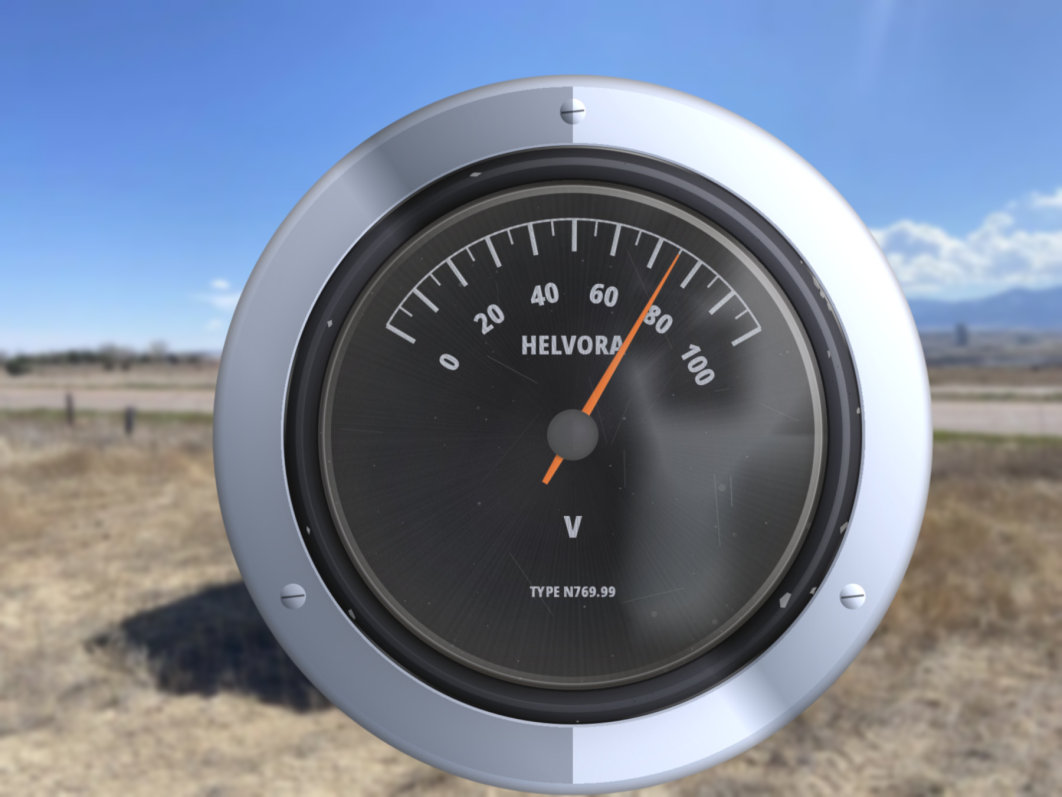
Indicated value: value=75 unit=V
